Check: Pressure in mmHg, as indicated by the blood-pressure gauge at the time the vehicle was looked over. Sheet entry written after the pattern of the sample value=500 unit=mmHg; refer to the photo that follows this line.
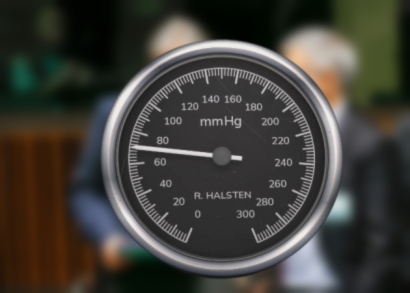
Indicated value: value=70 unit=mmHg
